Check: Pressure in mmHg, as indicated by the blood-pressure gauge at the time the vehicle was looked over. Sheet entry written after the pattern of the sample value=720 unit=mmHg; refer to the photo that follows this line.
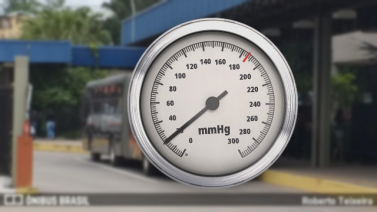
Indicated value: value=20 unit=mmHg
